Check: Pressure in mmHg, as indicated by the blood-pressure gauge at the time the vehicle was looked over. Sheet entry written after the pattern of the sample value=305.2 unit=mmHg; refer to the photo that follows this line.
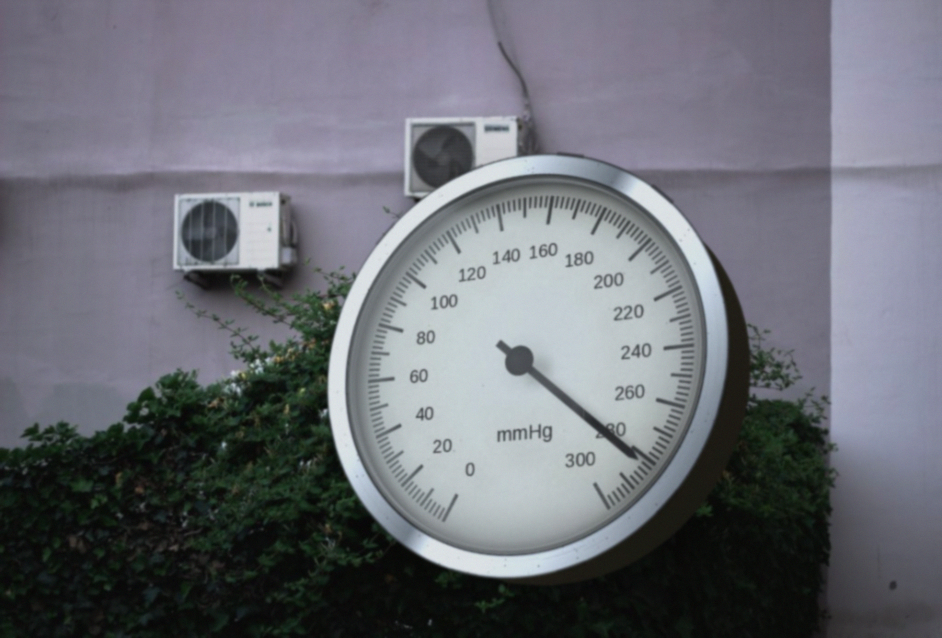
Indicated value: value=282 unit=mmHg
